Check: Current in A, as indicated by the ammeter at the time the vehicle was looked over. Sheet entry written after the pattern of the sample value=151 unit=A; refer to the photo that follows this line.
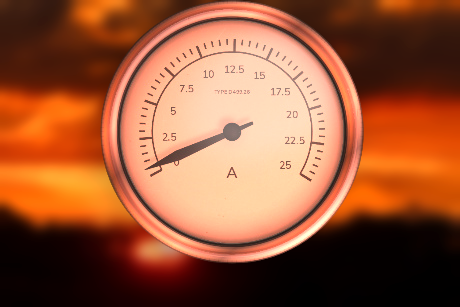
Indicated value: value=0.5 unit=A
